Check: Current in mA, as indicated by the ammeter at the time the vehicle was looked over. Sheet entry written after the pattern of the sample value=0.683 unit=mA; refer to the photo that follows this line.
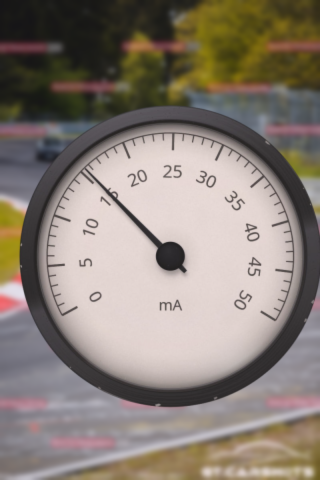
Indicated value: value=15.5 unit=mA
